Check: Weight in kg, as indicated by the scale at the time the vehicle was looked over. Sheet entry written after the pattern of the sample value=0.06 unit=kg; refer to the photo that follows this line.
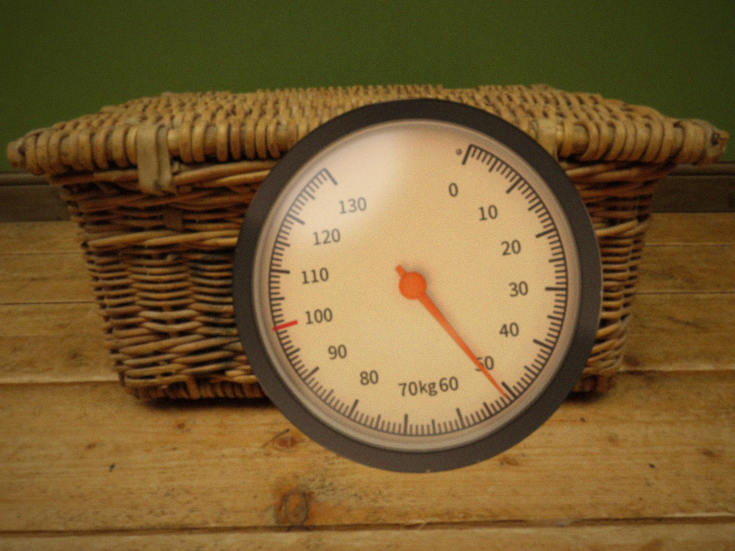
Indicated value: value=51 unit=kg
